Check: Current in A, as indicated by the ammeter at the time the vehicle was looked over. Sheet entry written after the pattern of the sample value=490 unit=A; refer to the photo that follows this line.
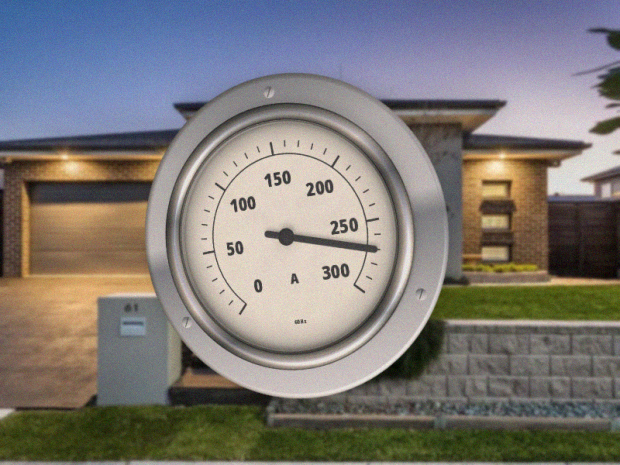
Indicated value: value=270 unit=A
